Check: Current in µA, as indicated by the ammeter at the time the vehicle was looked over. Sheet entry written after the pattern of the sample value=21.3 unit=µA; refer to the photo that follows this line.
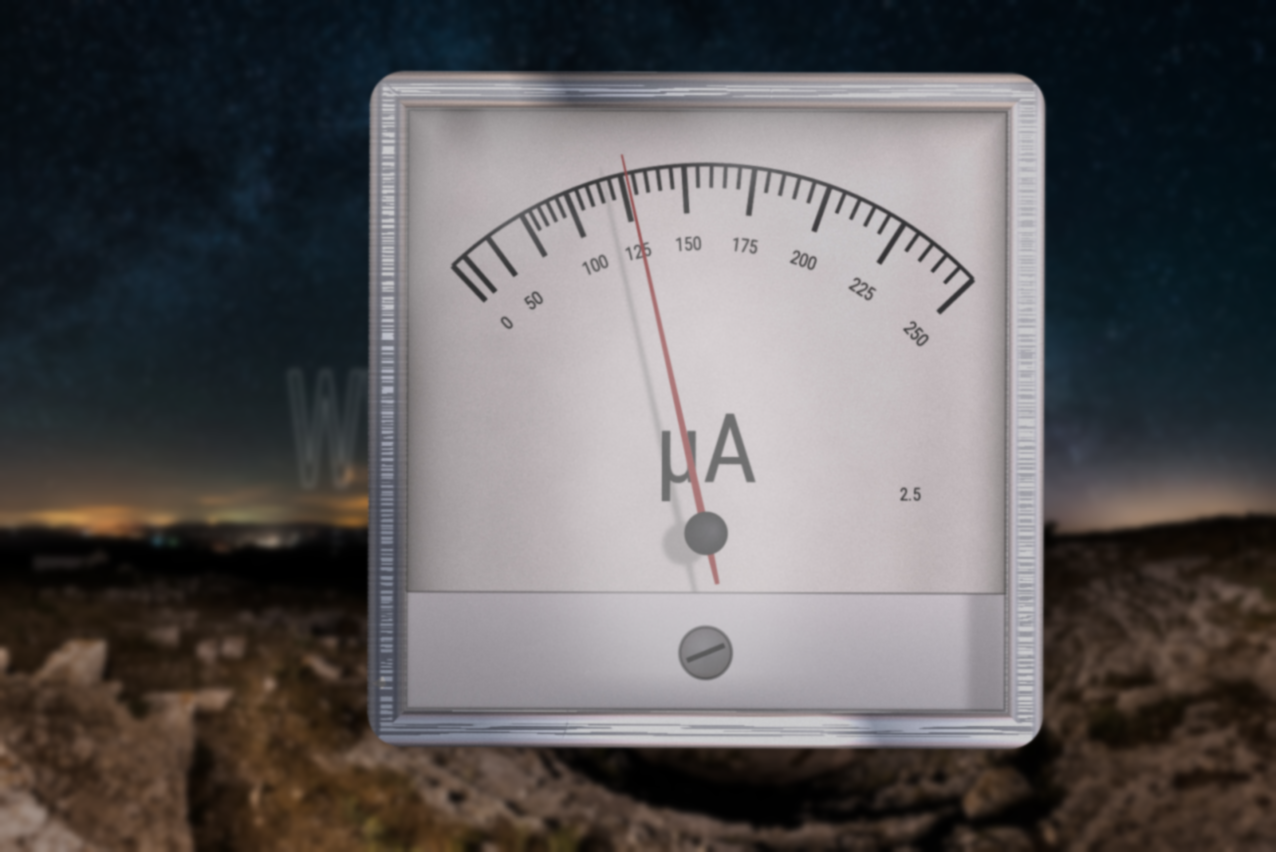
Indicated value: value=127.5 unit=µA
